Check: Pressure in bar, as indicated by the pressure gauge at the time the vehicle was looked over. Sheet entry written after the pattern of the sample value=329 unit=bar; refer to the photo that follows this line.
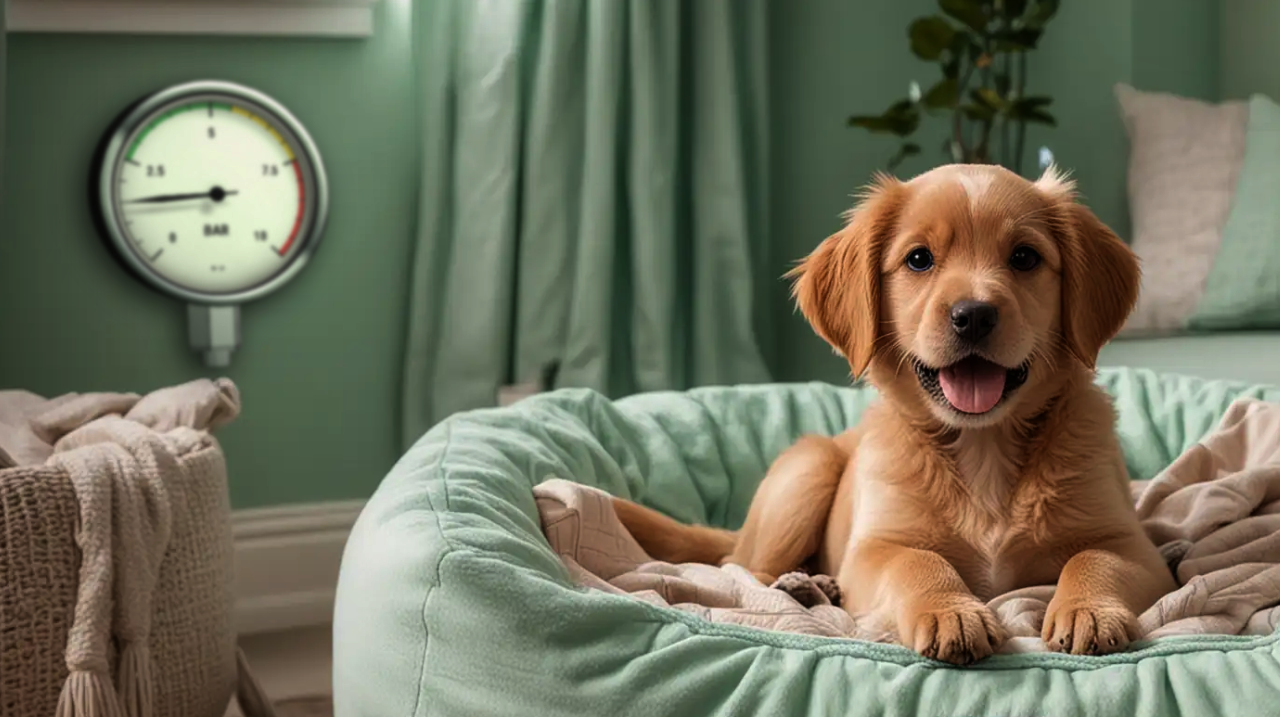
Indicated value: value=1.5 unit=bar
